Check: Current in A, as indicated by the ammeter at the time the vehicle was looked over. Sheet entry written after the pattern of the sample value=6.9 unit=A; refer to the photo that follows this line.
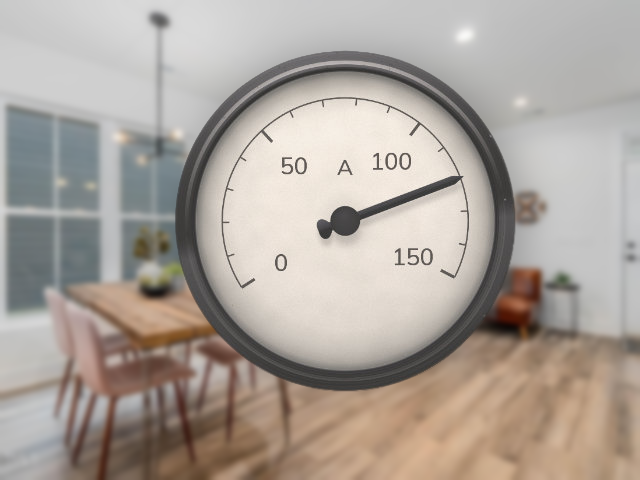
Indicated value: value=120 unit=A
